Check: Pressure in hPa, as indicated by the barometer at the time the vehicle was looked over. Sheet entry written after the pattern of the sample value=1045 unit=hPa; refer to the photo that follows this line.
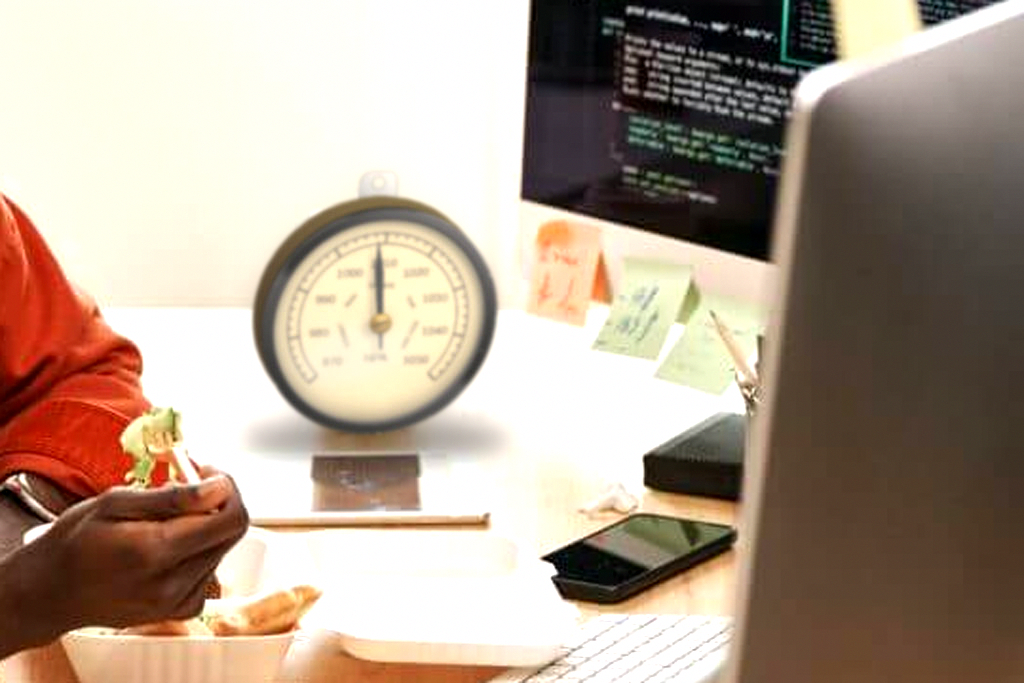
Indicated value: value=1008 unit=hPa
